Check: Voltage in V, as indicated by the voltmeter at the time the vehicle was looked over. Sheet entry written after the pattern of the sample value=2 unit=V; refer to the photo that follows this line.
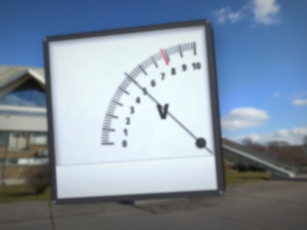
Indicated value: value=5 unit=V
